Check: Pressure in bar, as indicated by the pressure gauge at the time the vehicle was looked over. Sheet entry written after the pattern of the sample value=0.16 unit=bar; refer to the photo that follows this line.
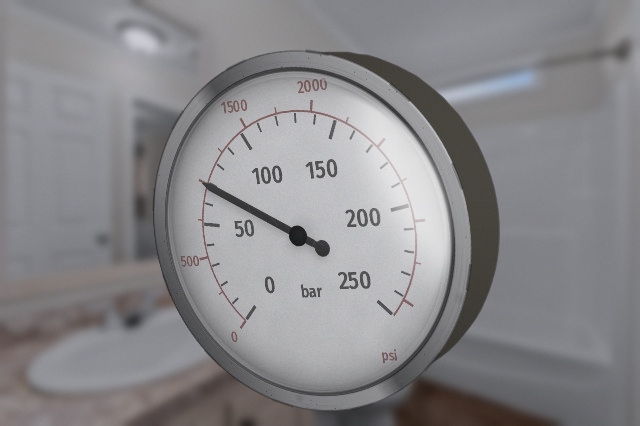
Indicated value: value=70 unit=bar
